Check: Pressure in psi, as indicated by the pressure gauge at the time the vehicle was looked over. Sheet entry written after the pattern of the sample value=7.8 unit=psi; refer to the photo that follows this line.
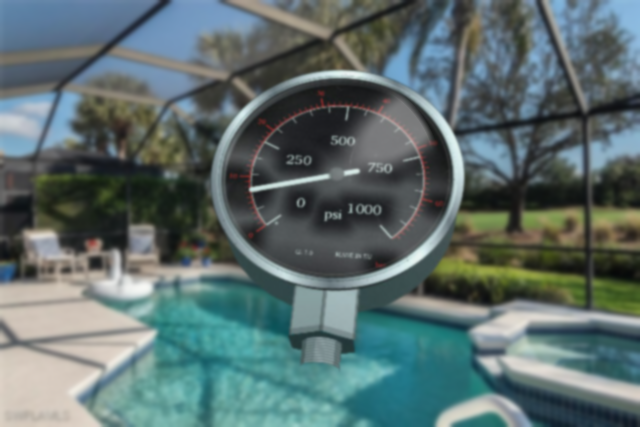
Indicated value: value=100 unit=psi
